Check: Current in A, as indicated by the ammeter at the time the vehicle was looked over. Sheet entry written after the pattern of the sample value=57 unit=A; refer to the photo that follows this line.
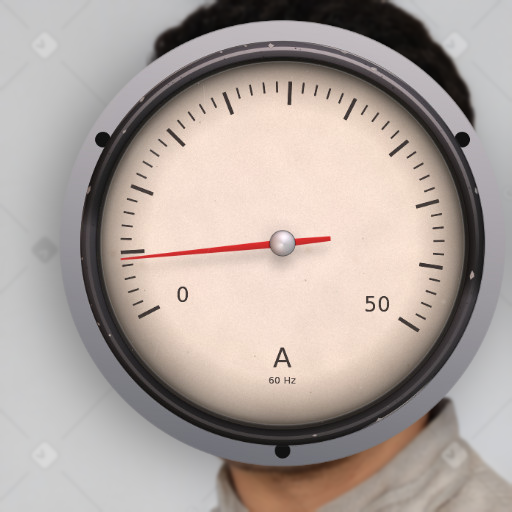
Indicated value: value=4.5 unit=A
